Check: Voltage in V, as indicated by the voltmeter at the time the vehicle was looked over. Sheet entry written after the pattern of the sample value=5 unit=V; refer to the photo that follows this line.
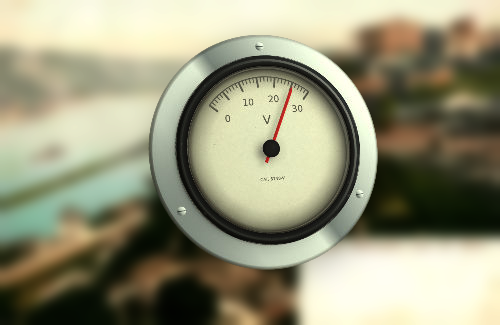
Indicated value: value=25 unit=V
